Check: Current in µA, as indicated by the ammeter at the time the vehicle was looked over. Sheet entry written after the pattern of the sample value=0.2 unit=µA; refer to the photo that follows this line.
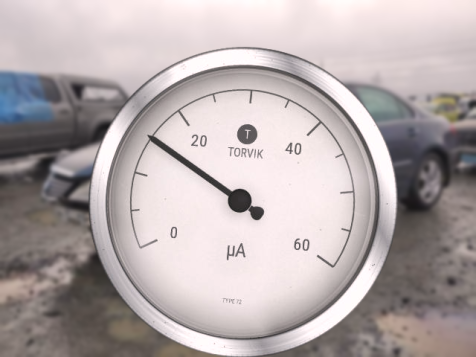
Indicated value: value=15 unit=µA
